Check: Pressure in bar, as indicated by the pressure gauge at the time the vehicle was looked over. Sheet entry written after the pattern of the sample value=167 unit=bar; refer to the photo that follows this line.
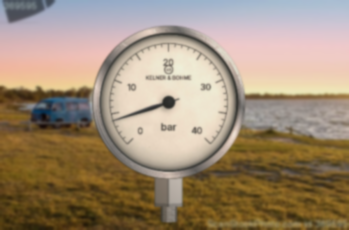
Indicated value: value=4 unit=bar
